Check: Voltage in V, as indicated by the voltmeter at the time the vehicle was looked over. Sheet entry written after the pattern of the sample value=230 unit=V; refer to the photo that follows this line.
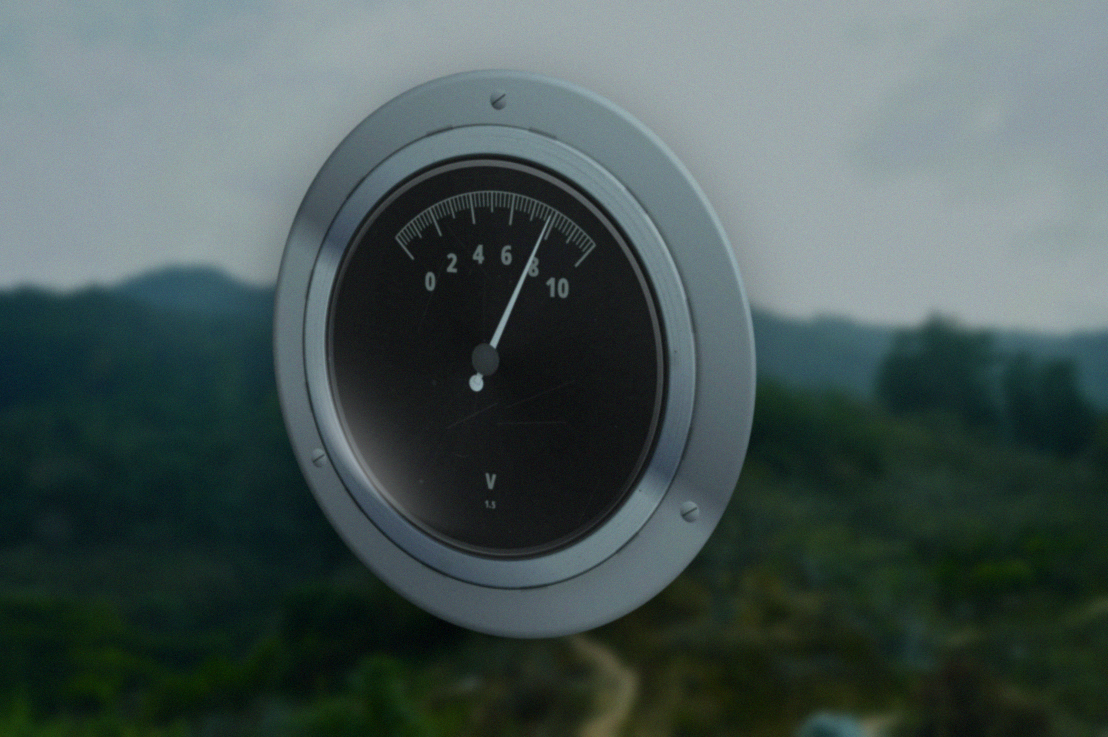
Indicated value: value=8 unit=V
